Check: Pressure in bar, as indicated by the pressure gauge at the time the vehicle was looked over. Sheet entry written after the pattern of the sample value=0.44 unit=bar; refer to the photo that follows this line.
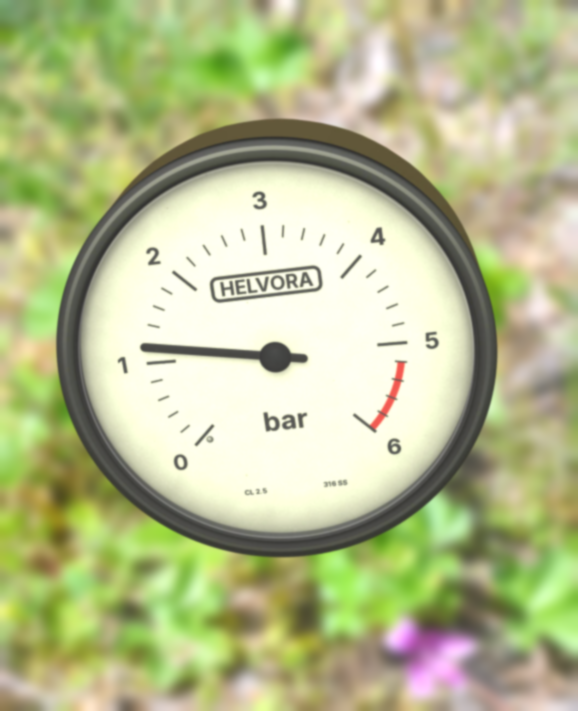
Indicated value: value=1.2 unit=bar
